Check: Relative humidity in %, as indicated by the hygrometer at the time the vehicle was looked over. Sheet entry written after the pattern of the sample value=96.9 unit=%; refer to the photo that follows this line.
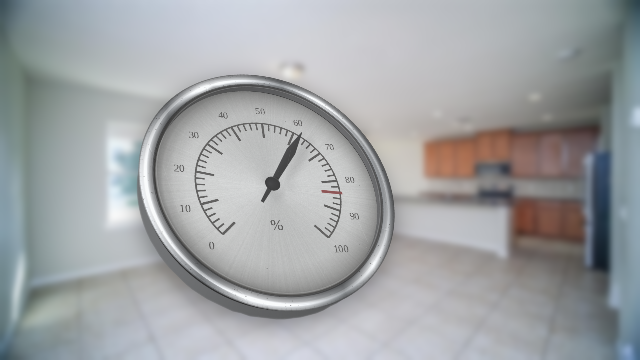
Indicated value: value=62 unit=%
